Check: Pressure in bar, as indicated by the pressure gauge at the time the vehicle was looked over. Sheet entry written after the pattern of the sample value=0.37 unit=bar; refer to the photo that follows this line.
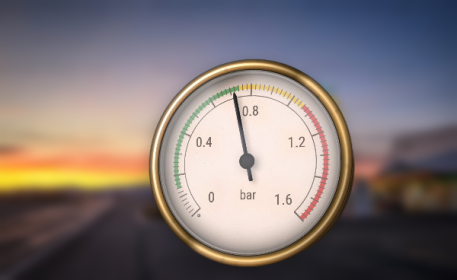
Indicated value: value=0.72 unit=bar
